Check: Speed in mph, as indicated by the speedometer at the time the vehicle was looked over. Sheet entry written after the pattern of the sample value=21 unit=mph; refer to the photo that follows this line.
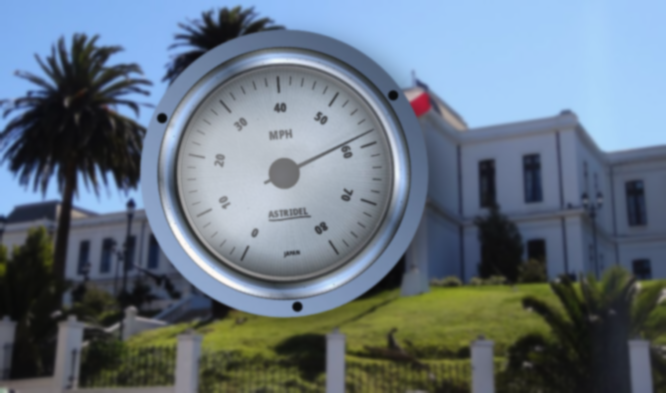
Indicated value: value=58 unit=mph
